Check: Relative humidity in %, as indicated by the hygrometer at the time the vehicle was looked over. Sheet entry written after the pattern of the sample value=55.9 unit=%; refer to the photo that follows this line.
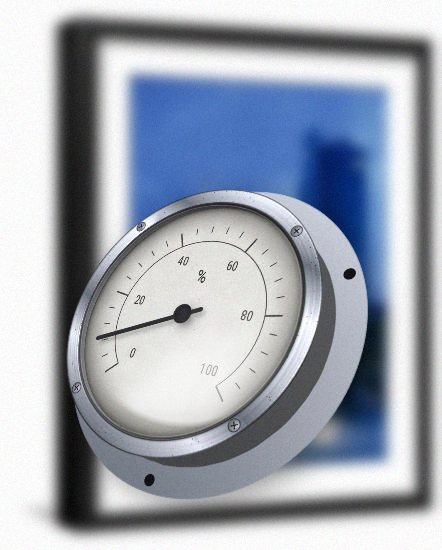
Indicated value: value=8 unit=%
